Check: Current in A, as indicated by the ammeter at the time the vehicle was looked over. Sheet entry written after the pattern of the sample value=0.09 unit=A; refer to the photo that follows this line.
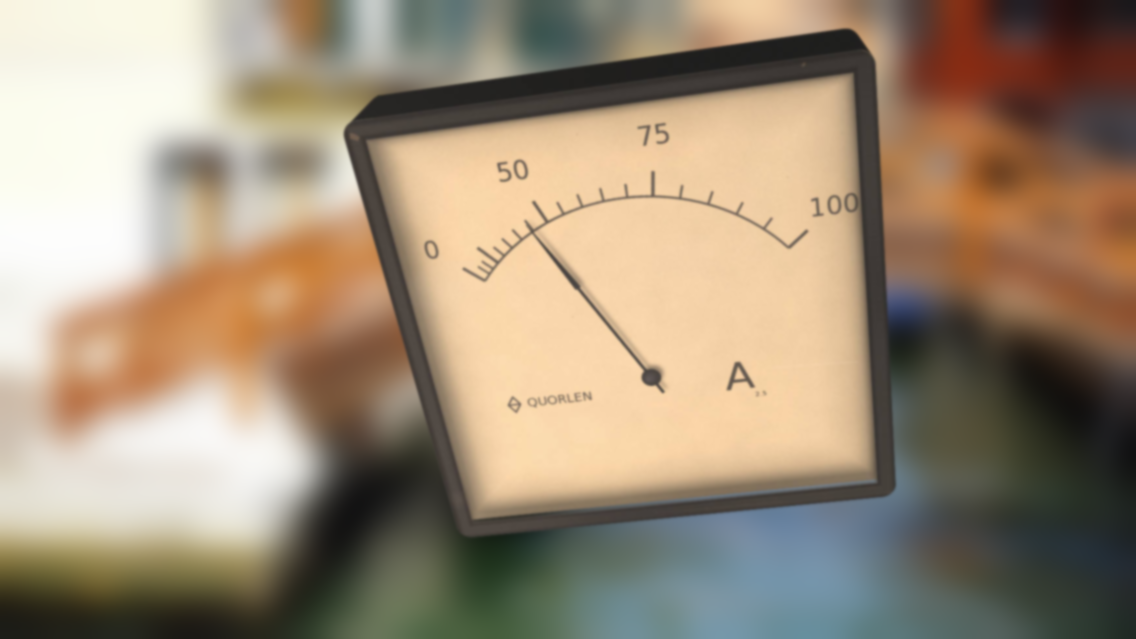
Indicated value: value=45 unit=A
